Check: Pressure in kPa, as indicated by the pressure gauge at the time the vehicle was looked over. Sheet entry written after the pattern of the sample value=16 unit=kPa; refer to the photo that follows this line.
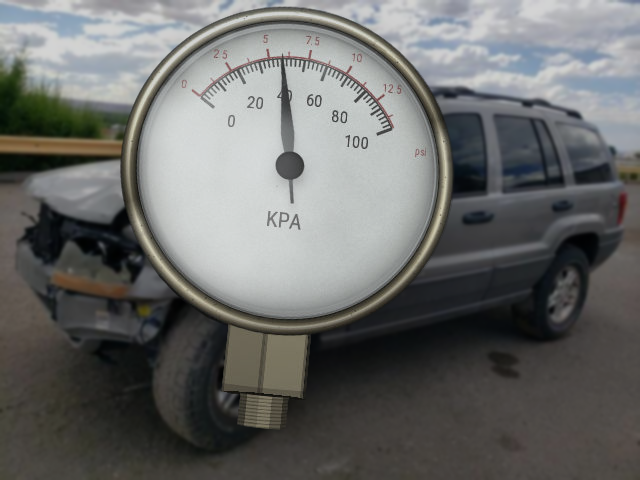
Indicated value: value=40 unit=kPa
